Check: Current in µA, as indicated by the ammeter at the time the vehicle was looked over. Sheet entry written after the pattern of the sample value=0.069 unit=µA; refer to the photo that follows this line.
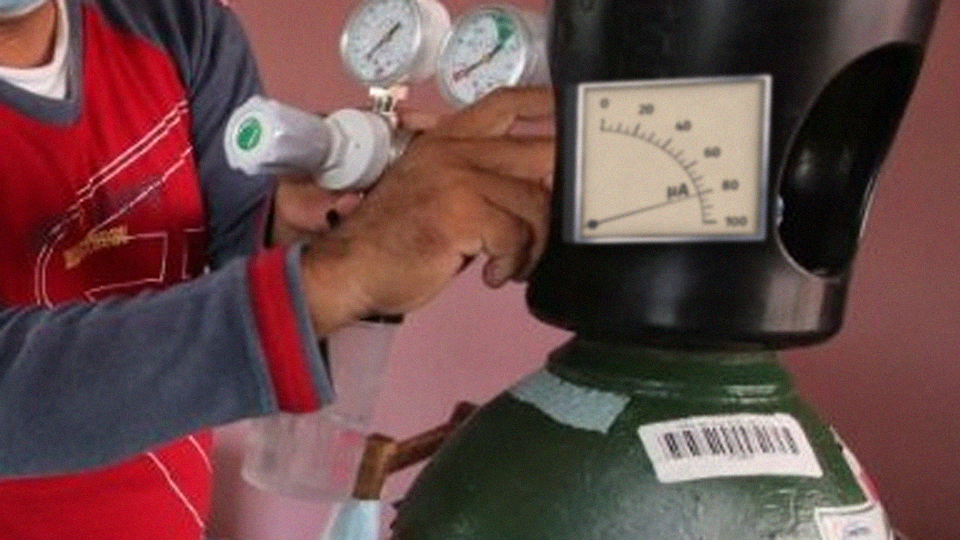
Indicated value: value=80 unit=µA
